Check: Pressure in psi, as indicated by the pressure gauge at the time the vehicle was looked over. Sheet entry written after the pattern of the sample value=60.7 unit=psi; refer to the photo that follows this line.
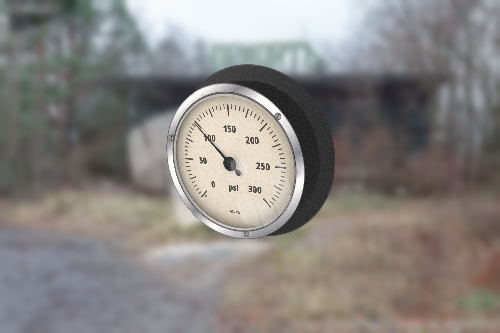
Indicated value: value=100 unit=psi
